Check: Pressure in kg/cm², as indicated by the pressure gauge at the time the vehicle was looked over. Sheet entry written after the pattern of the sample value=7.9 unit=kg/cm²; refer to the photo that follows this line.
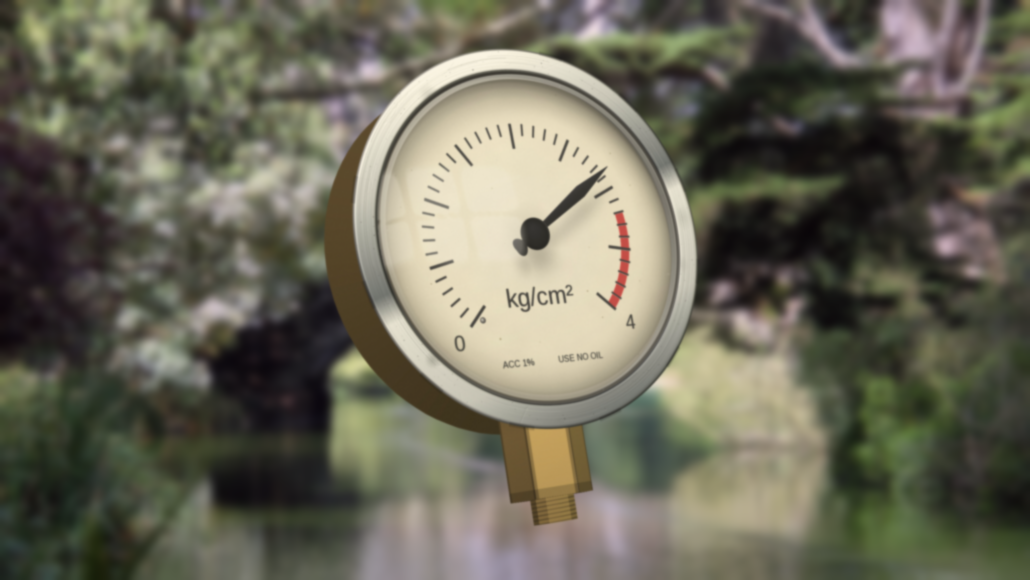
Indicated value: value=2.85 unit=kg/cm²
